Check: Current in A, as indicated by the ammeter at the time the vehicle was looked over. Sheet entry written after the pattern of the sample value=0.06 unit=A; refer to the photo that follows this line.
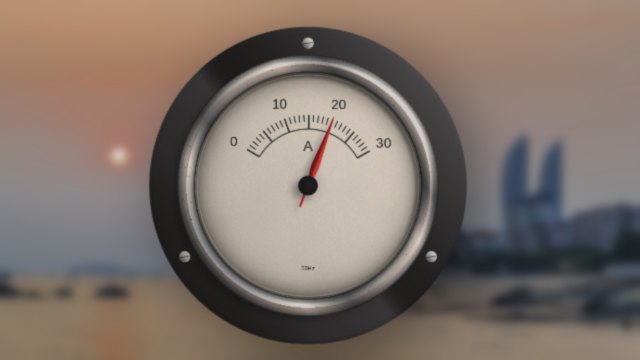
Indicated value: value=20 unit=A
